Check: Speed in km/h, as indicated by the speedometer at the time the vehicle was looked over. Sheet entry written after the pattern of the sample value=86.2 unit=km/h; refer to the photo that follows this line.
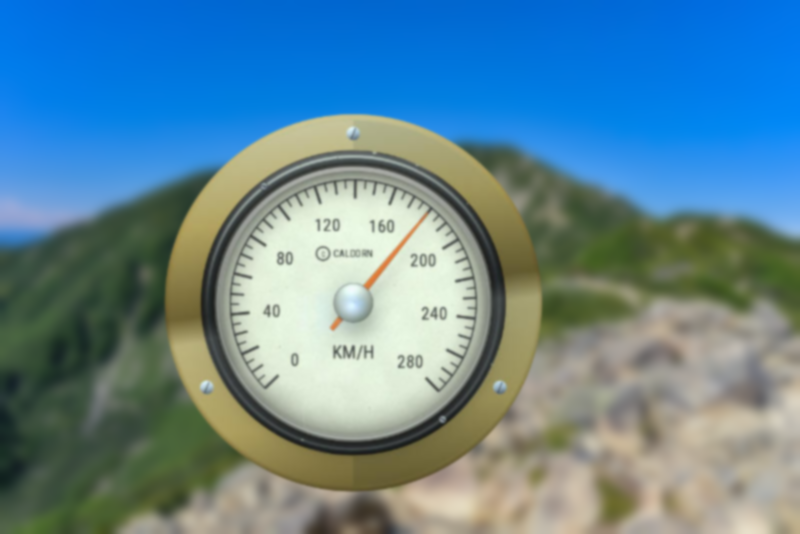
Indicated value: value=180 unit=km/h
